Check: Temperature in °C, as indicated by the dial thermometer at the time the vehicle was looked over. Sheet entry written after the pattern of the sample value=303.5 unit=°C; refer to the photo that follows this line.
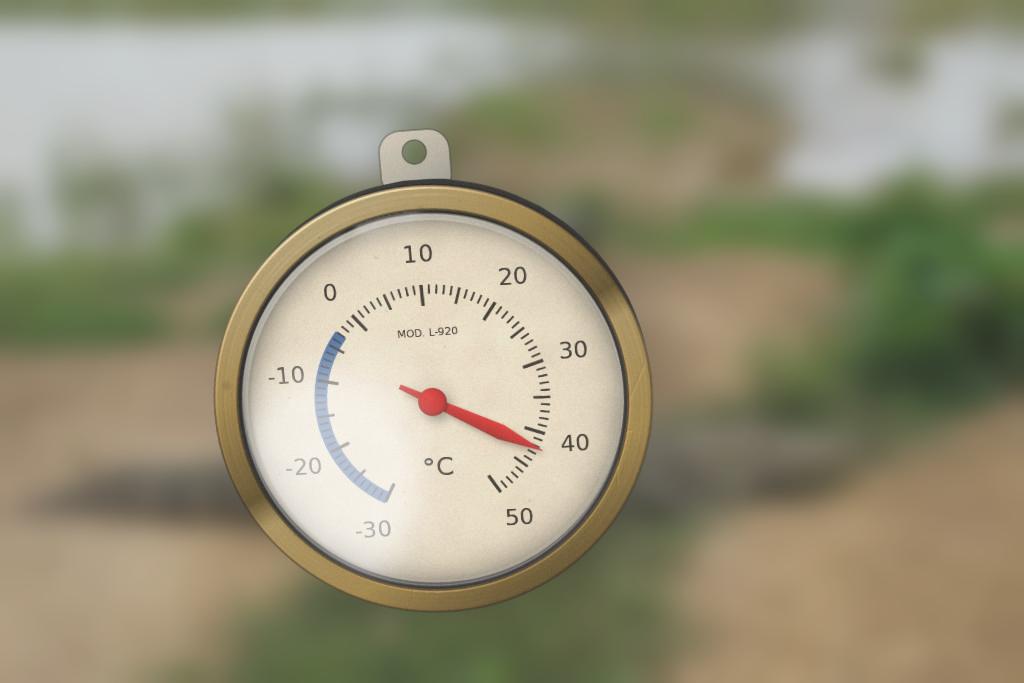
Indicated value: value=42 unit=°C
